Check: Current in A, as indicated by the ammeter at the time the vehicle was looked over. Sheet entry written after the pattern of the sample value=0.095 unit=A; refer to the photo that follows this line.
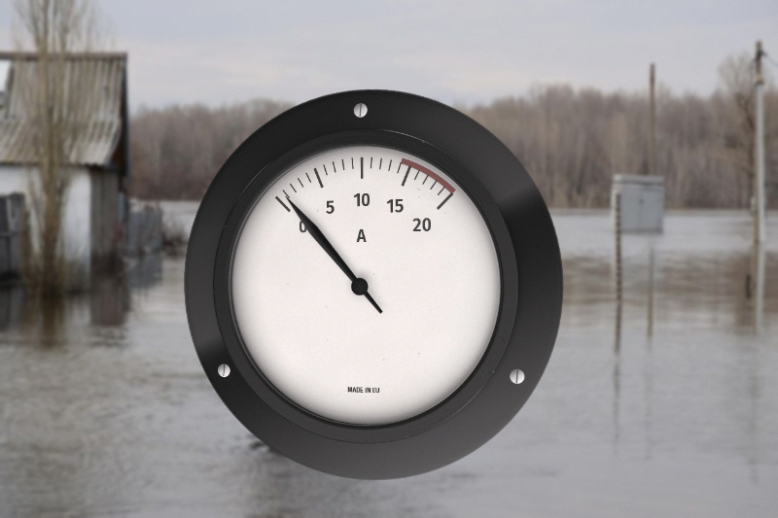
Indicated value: value=1 unit=A
